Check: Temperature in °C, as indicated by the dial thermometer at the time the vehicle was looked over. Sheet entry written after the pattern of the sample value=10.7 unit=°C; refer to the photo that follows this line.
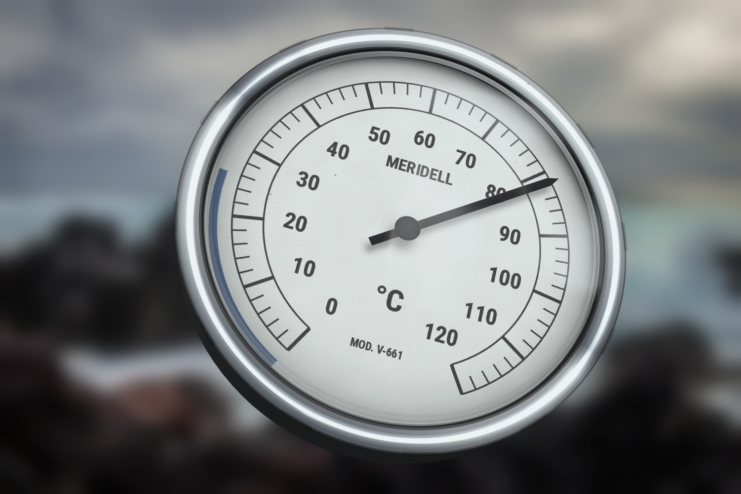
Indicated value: value=82 unit=°C
